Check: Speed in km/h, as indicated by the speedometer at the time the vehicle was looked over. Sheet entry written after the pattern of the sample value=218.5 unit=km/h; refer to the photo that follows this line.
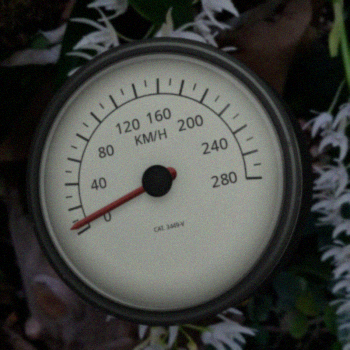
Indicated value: value=5 unit=km/h
